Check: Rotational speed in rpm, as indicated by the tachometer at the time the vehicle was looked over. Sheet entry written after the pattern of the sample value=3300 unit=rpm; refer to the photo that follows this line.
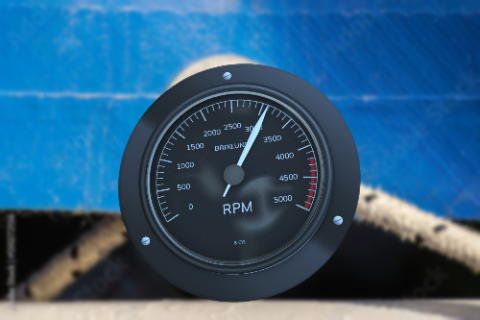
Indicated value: value=3100 unit=rpm
